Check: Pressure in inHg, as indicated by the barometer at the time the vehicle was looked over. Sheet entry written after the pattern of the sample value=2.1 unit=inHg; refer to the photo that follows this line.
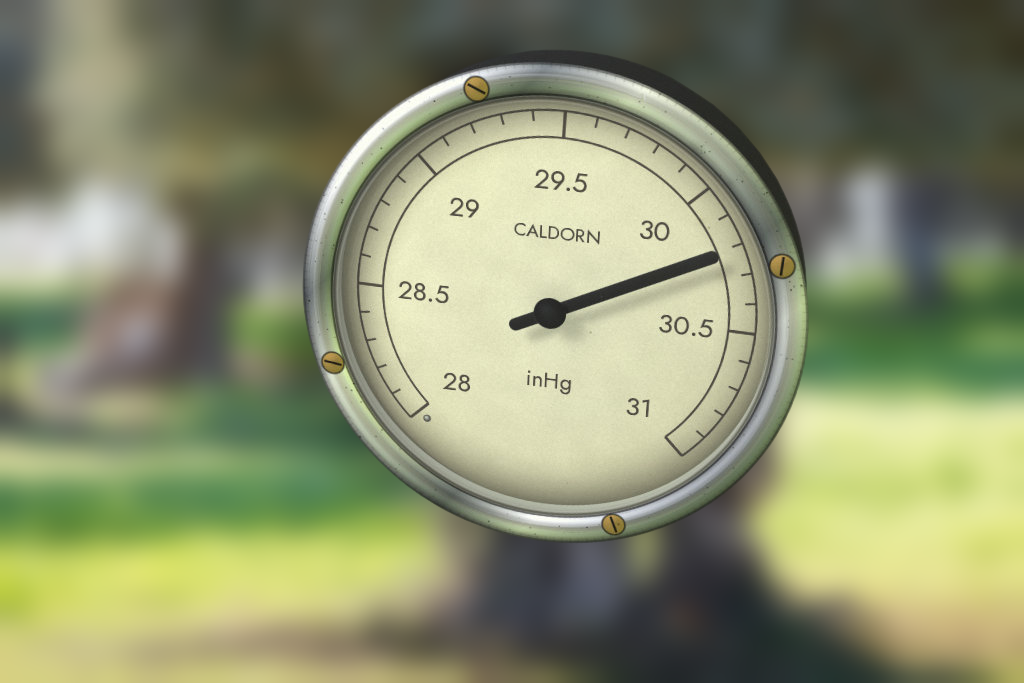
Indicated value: value=30.2 unit=inHg
